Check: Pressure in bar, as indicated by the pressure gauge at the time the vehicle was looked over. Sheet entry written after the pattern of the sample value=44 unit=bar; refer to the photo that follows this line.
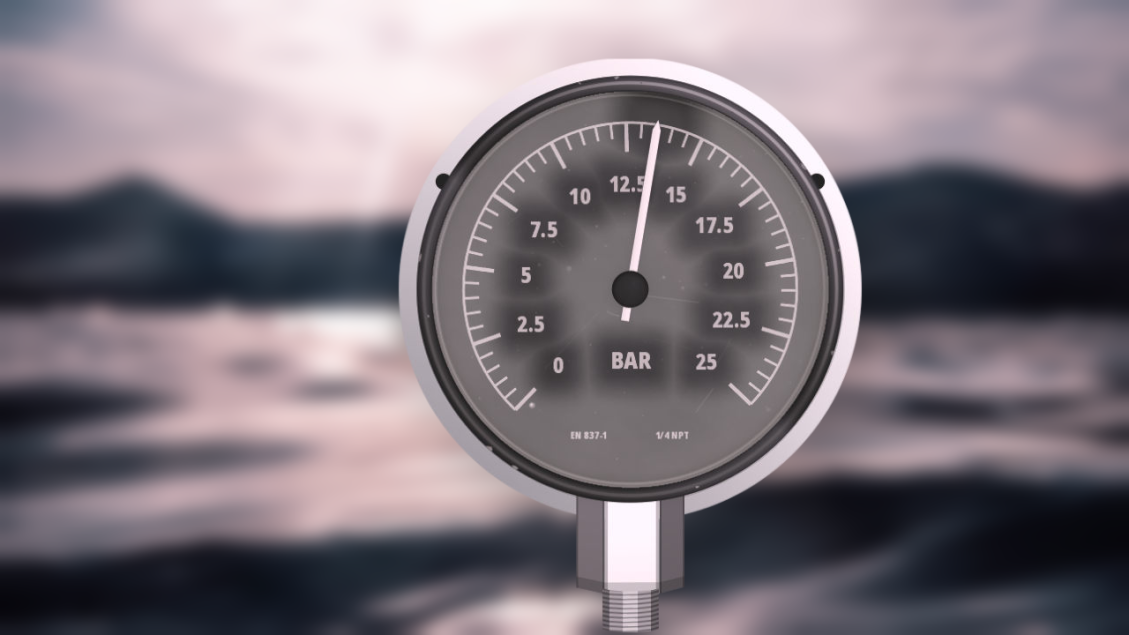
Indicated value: value=13.5 unit=bar
